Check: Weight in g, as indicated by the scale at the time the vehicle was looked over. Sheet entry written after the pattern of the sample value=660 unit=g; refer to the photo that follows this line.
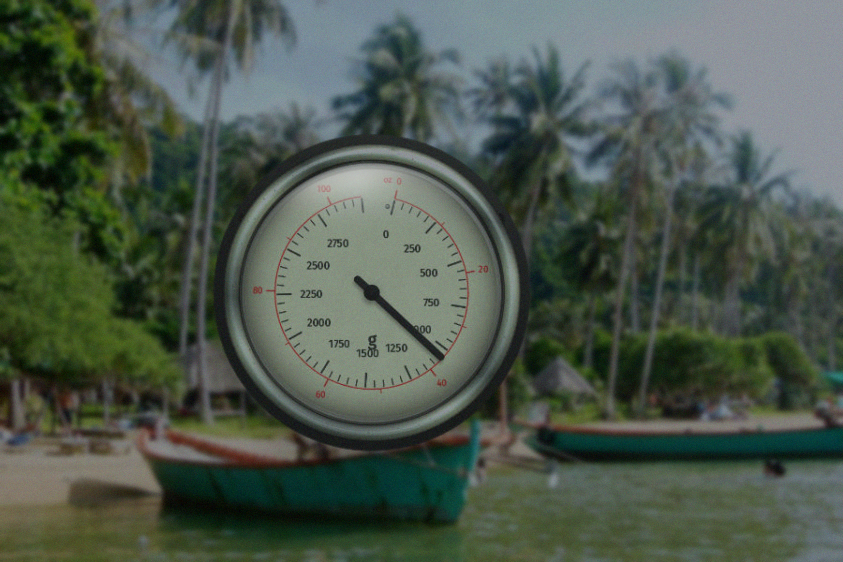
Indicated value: value=1050 unit=g
